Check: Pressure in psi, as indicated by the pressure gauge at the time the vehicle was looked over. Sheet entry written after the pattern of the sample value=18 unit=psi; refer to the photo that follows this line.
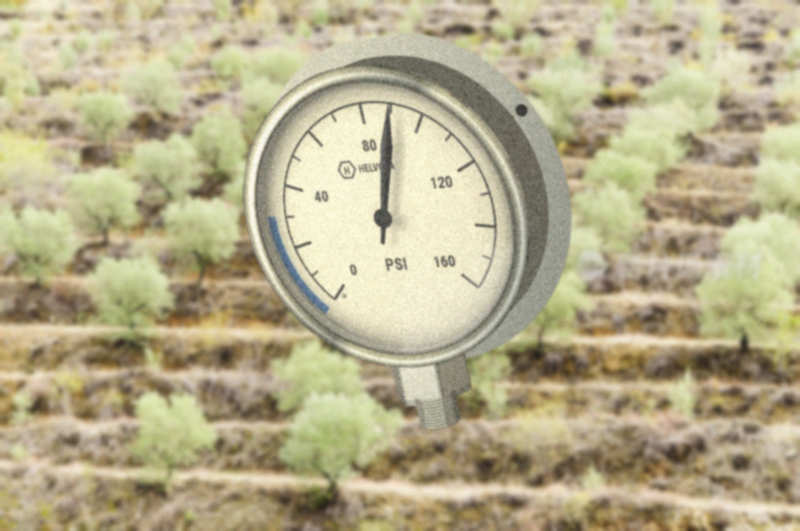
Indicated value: value=90 unit=psi
